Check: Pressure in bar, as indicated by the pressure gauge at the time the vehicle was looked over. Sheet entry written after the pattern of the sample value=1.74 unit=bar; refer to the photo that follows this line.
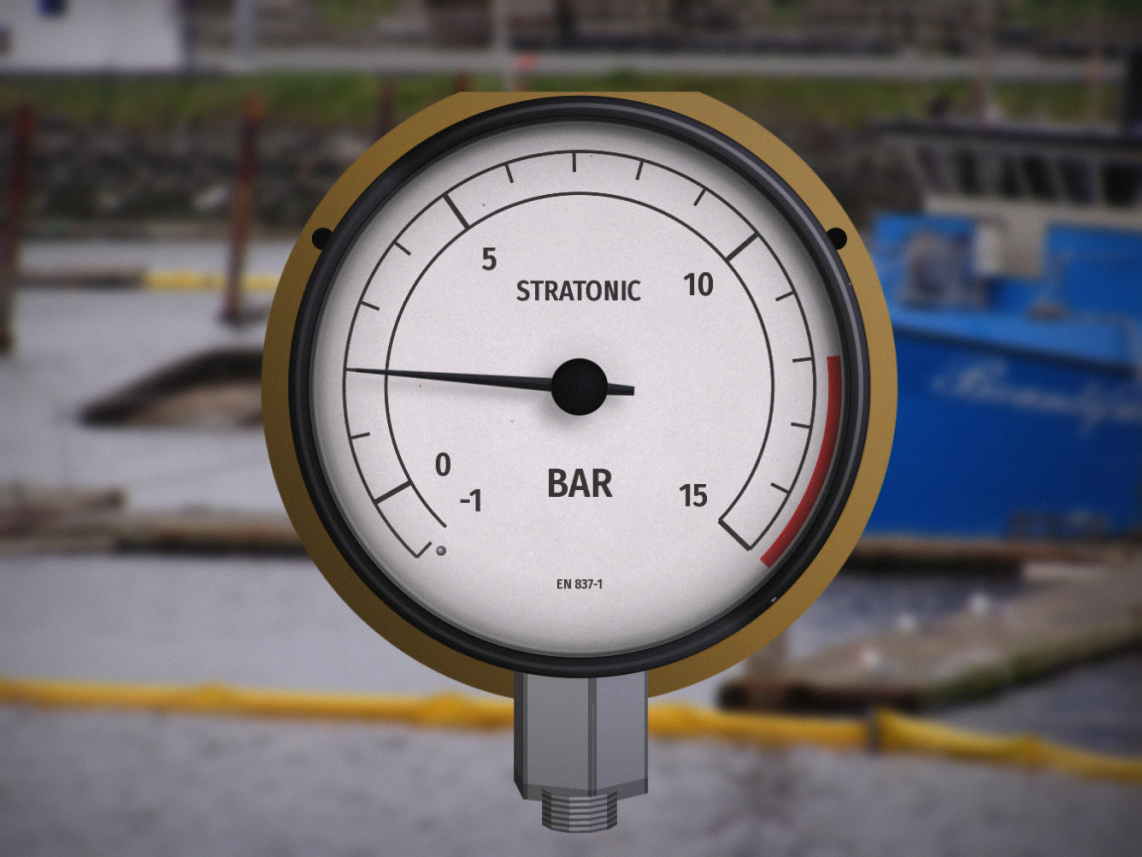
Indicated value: value=2 unit=bar
